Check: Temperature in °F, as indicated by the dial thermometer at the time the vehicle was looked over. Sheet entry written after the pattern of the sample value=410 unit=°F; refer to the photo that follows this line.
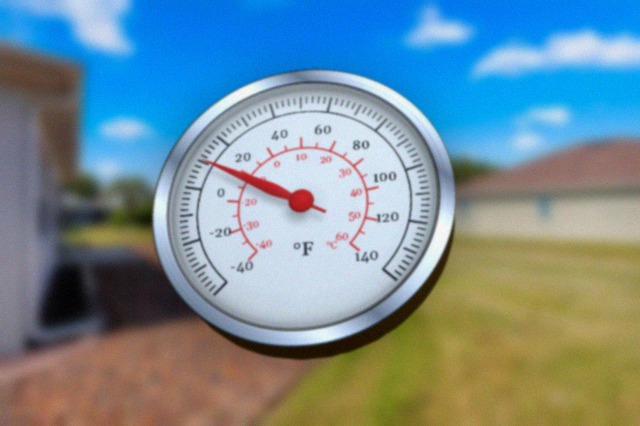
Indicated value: value=10 unit=°F
